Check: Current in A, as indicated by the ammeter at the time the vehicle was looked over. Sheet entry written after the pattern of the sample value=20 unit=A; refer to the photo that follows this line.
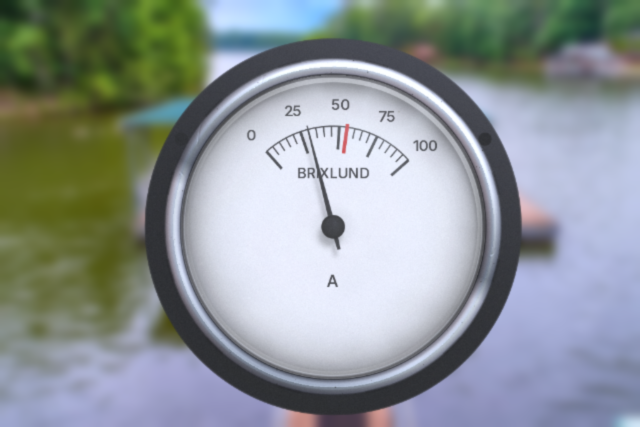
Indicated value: value=30 unit=A
